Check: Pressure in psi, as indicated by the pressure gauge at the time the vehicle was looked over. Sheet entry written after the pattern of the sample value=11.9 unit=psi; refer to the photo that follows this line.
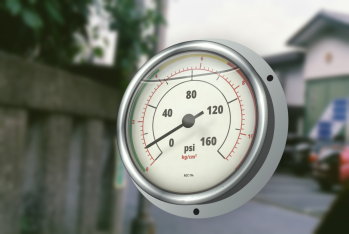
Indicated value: value=10 unit=psi
